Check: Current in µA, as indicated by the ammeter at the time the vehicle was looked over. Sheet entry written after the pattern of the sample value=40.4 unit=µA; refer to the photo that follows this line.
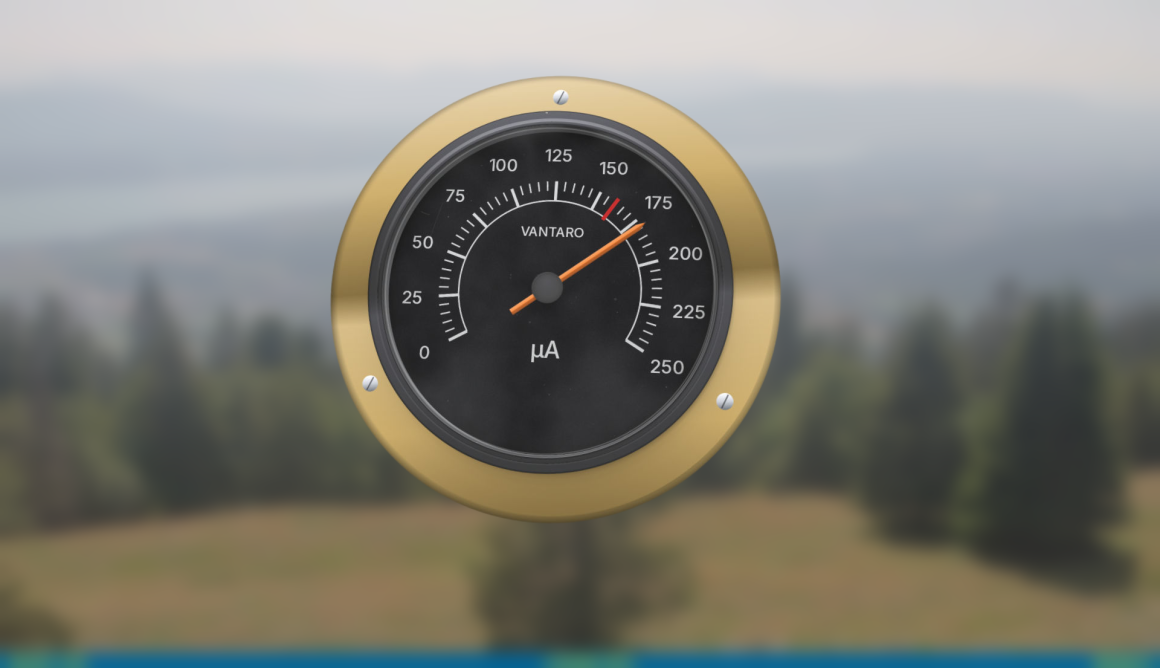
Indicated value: value=180 unit=µA
